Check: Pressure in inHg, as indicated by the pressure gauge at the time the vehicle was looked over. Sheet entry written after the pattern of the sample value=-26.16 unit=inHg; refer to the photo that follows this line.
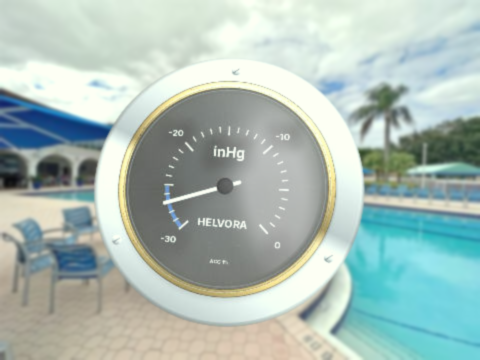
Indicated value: value=-27 unit=inHg
